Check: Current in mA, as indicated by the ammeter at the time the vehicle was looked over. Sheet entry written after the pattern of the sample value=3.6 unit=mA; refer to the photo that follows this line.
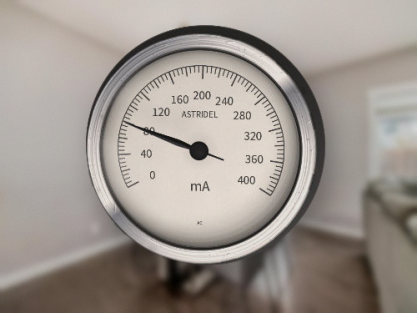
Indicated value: value=80 unit=mA
